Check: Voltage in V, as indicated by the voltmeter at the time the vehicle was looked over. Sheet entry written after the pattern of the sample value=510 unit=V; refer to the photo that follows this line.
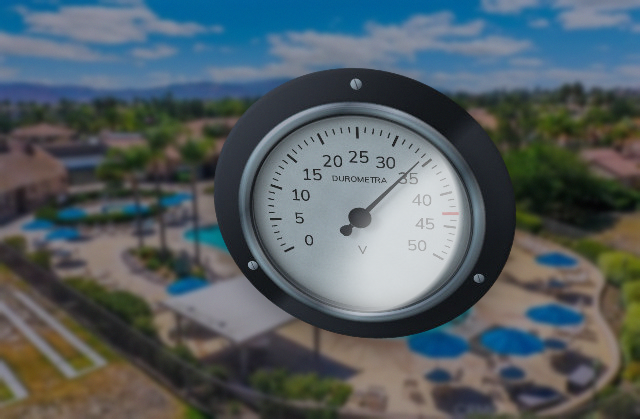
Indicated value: value=34 unit=V
